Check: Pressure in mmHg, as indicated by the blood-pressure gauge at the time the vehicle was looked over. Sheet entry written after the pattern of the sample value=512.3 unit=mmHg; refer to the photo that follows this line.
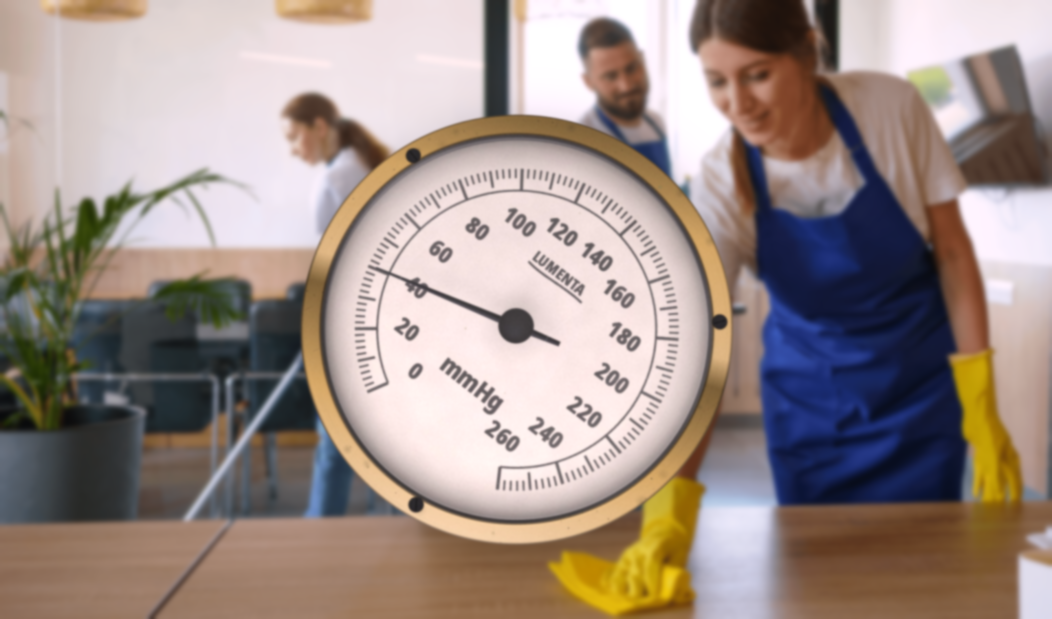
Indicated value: value=40 unit=mmHg
